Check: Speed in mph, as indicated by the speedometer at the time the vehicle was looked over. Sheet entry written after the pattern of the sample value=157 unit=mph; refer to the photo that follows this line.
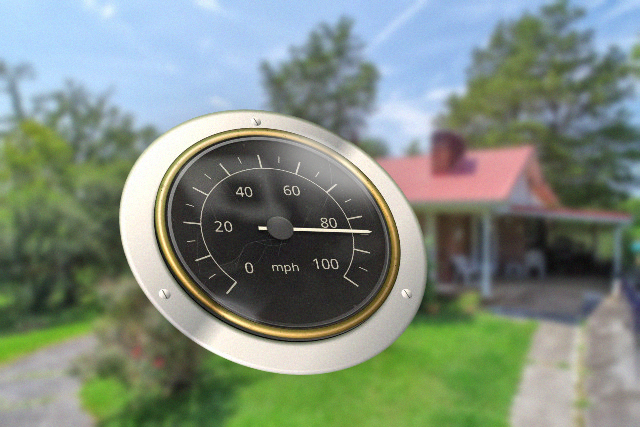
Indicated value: value=85 unit=mph
